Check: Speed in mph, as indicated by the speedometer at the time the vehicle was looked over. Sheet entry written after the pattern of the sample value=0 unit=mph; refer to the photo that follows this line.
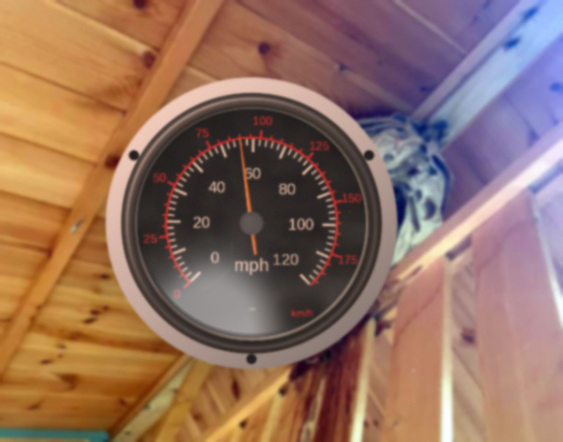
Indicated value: value=56 unit=mph
